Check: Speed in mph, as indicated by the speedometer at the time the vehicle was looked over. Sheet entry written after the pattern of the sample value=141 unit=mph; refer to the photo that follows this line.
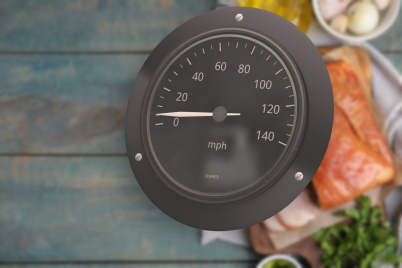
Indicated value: value=5 unit=mph
